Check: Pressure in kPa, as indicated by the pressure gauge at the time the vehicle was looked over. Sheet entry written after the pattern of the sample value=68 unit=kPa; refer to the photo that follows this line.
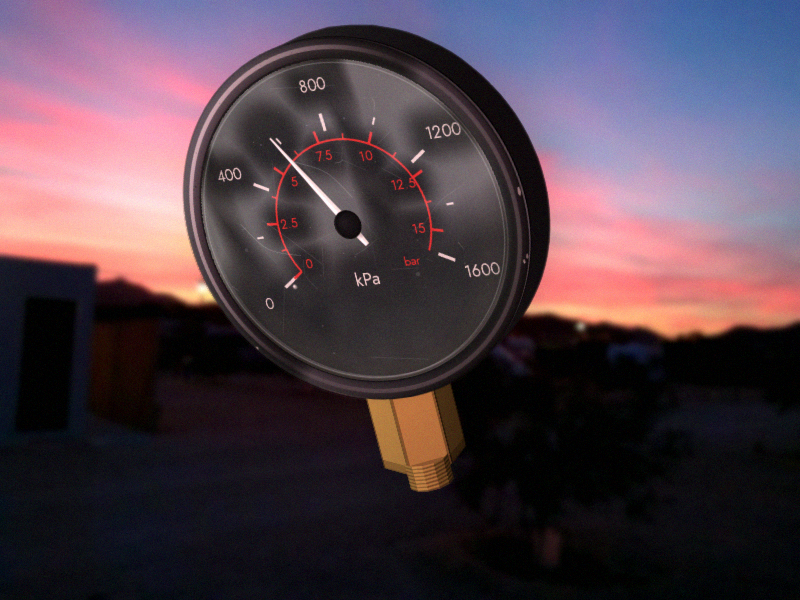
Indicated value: value=600 unit=kPa
